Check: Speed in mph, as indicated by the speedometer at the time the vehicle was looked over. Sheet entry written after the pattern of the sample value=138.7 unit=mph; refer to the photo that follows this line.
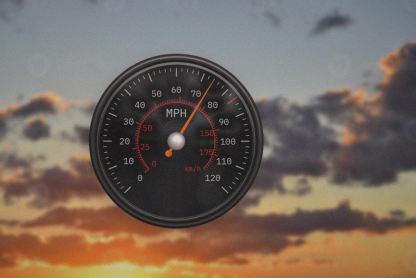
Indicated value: value=74 unit=mph
